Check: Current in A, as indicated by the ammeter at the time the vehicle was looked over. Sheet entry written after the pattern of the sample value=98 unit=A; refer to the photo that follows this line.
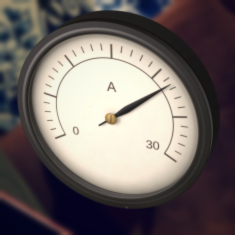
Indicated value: value=21.5 unit=A
